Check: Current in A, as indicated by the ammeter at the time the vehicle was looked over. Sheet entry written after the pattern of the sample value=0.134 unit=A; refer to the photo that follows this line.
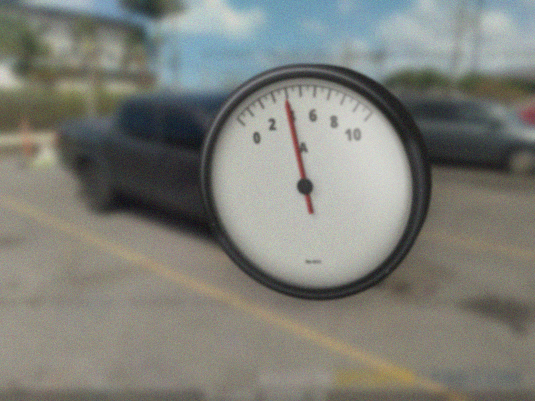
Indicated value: value=4 unit=A
